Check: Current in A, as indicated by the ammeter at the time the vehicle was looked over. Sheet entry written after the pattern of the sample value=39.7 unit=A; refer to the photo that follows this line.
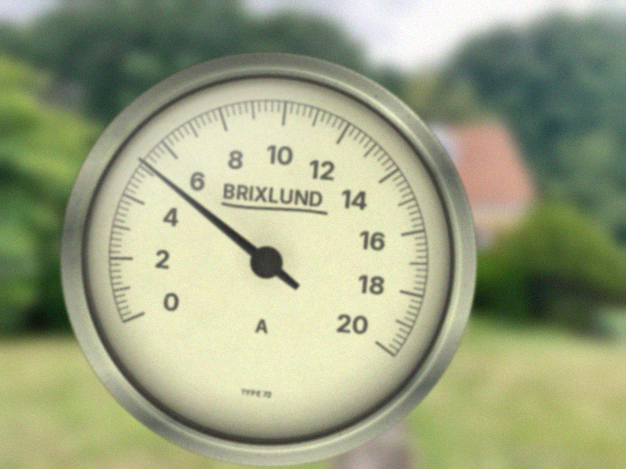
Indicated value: value=5.2 unit=A
